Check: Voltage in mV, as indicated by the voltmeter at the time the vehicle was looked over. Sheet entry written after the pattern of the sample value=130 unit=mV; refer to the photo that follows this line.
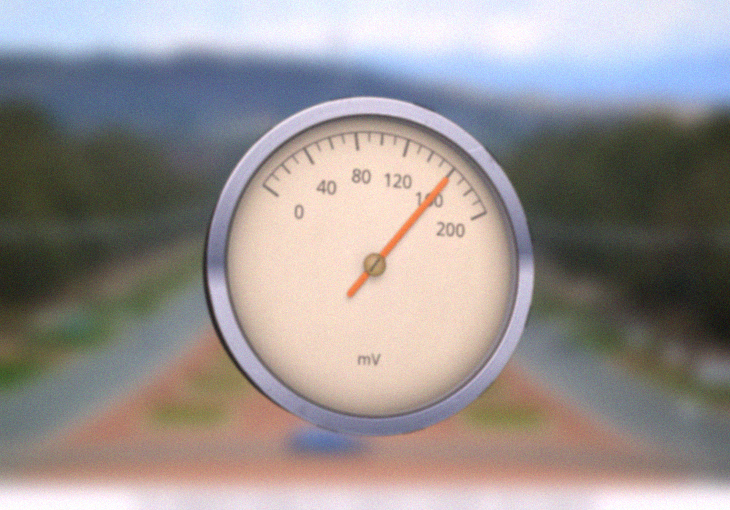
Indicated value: value=160 unit=mV
